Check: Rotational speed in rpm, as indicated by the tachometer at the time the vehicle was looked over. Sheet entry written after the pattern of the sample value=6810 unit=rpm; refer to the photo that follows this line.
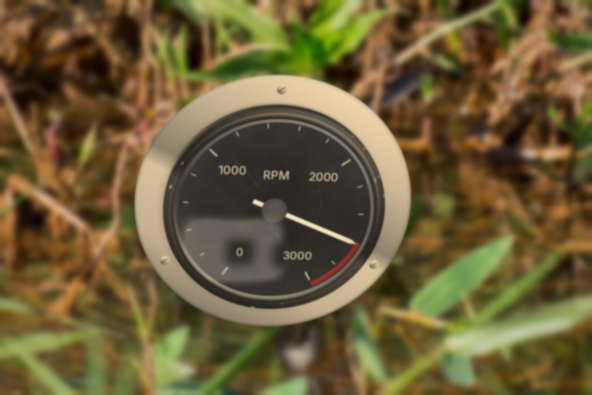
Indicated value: value=2600 unit=rpm
